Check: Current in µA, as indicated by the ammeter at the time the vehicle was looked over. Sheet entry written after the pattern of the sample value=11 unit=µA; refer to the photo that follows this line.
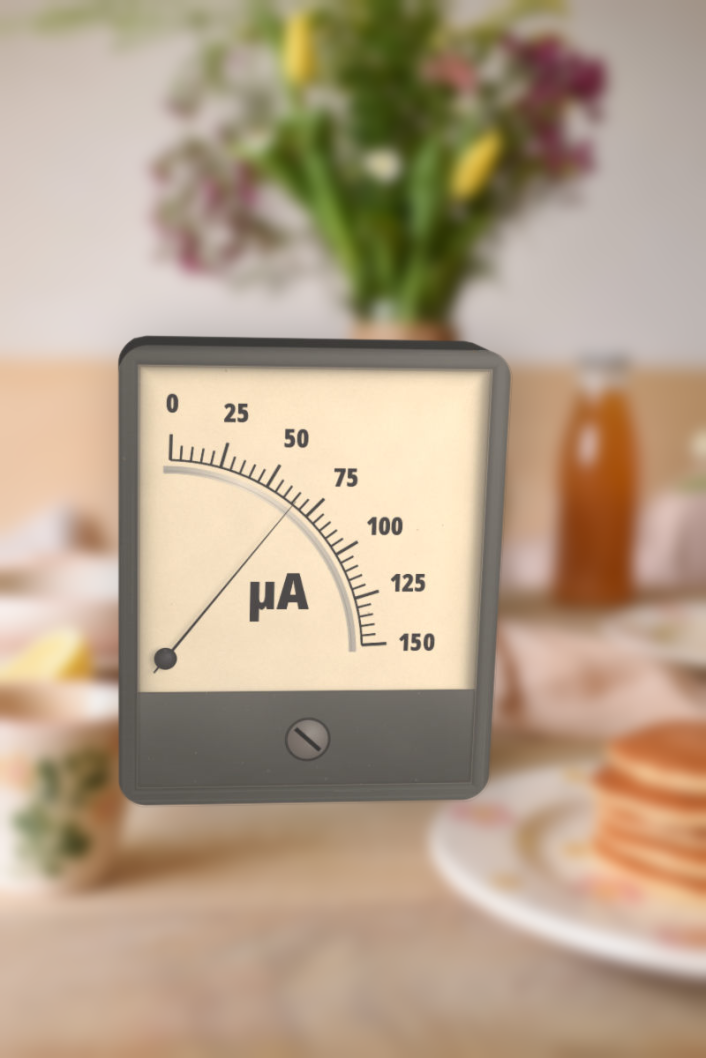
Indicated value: value=65 unit=µA
